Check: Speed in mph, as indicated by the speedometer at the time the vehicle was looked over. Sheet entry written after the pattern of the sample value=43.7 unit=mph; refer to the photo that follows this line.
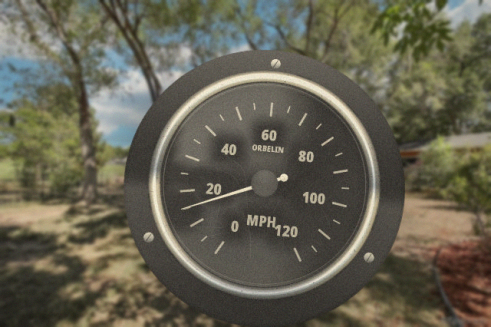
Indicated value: value=15 unit=mph
